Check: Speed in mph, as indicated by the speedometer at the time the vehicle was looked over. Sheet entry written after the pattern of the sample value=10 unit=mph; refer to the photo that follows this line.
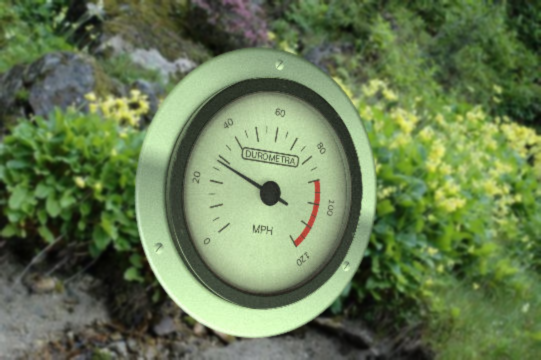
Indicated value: value=27.5 unit=mph
